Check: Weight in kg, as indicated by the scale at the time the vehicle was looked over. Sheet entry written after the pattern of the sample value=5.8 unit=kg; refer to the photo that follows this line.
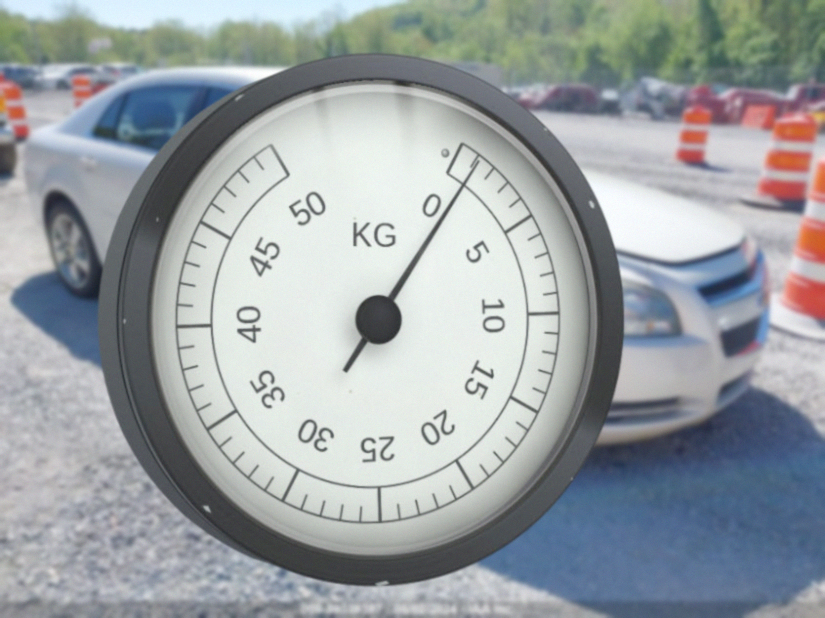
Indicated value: value=1 unit=kg
